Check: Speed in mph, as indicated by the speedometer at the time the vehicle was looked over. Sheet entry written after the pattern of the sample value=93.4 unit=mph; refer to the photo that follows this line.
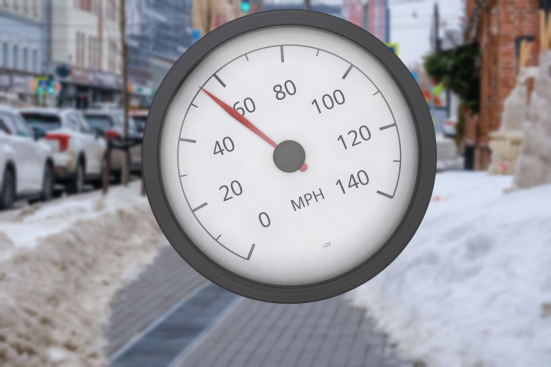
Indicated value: value=55 unit=mph
